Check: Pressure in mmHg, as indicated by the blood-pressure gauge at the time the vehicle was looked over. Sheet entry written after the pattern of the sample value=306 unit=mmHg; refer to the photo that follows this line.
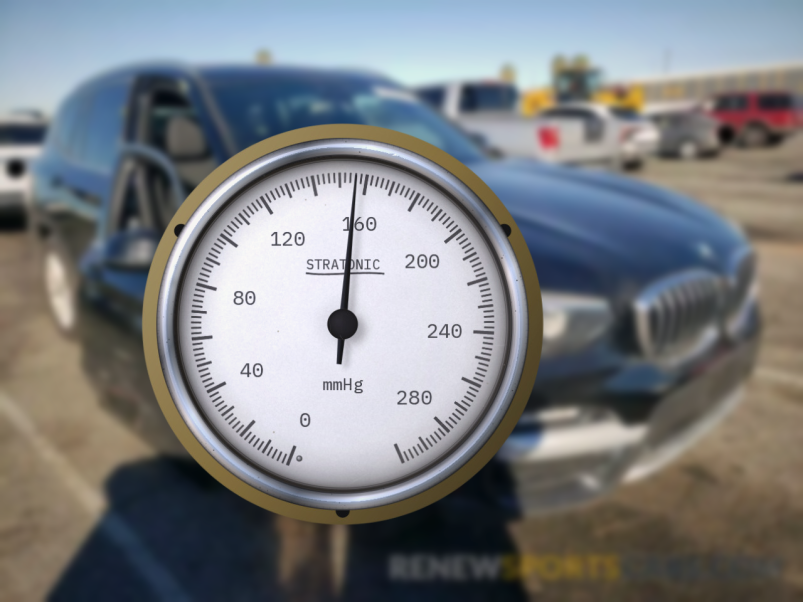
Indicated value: value=156 unit=mmHg
